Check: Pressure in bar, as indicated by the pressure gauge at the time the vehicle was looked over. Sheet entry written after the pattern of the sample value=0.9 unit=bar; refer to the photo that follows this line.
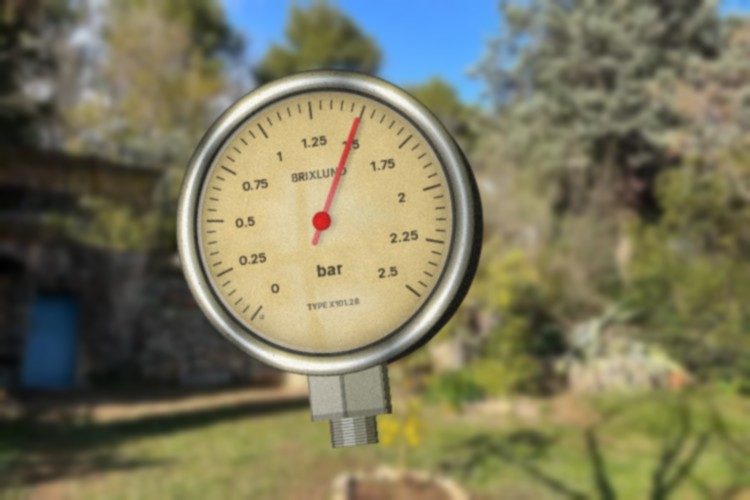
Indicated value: value=1.5 unit=bar
